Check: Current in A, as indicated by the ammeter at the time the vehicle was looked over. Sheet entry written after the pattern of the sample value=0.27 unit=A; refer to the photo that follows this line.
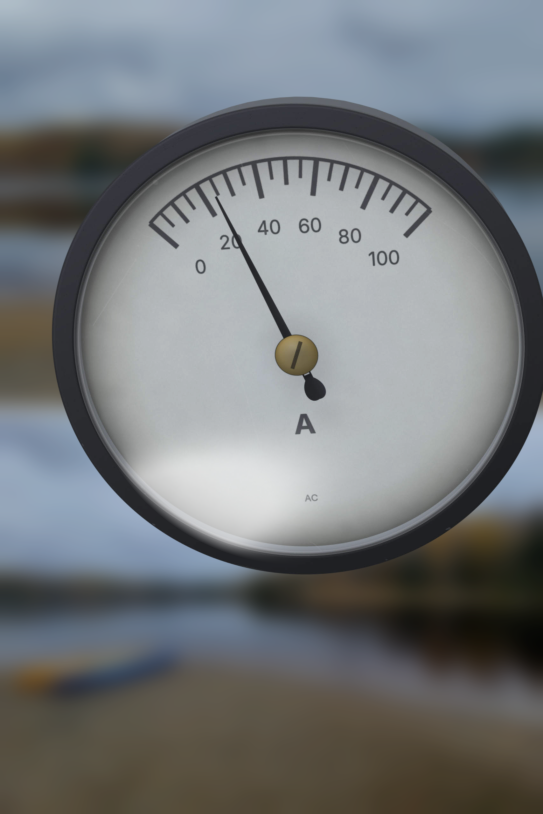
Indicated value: value=25 unit=A
